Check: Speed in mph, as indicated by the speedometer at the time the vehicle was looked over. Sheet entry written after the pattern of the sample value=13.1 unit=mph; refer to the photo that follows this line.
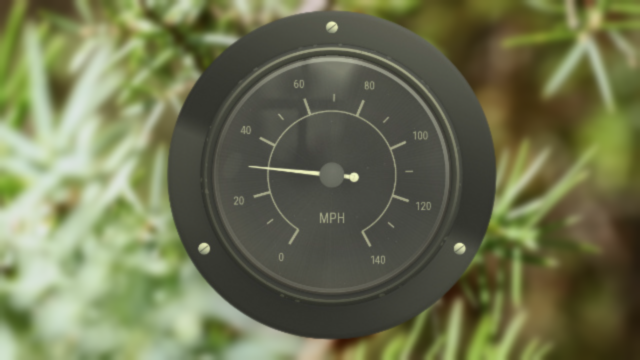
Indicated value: value=30 unit=mph
